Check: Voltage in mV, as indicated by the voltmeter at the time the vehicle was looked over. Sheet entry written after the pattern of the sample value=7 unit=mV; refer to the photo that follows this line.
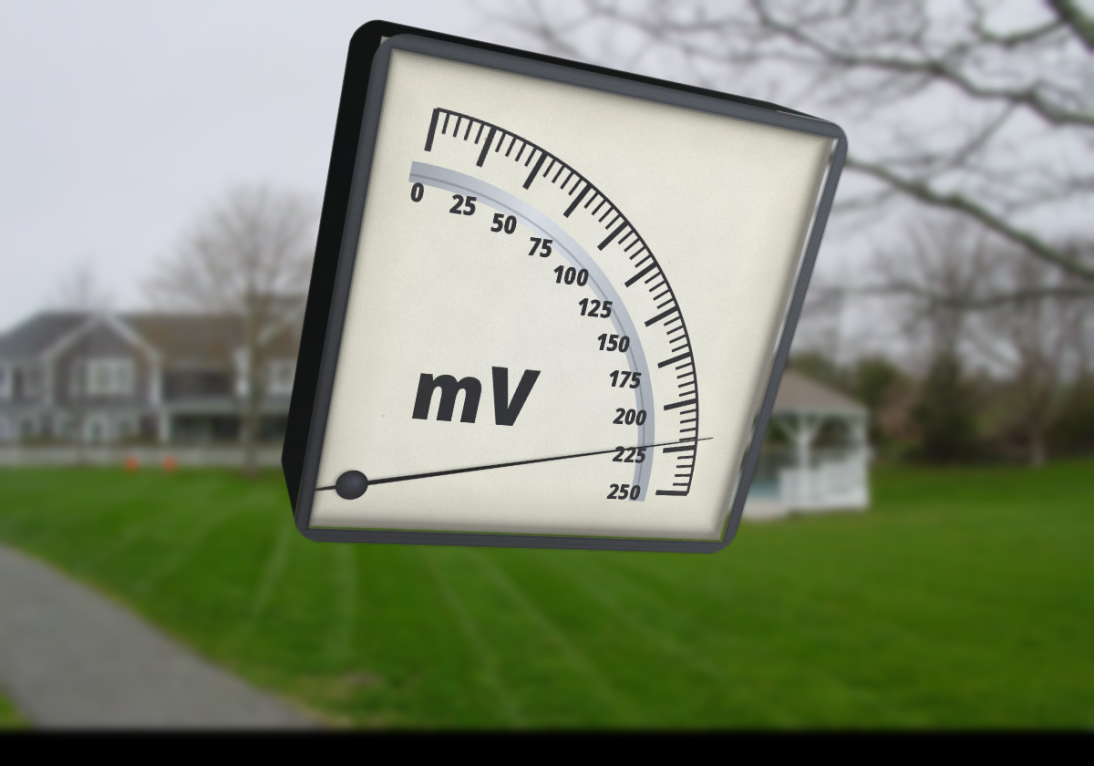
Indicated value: value=220 unit=mV
